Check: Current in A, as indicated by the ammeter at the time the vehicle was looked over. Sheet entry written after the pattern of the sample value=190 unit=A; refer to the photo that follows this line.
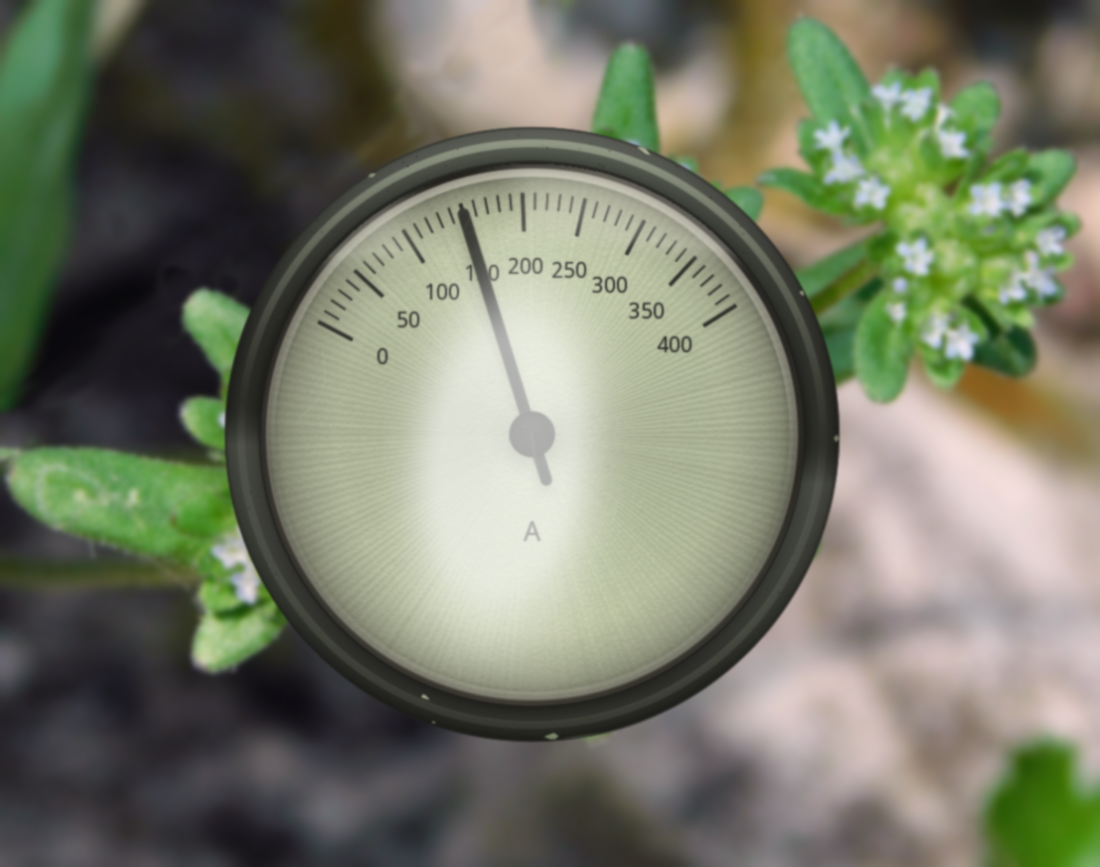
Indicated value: value=150 unit=A
